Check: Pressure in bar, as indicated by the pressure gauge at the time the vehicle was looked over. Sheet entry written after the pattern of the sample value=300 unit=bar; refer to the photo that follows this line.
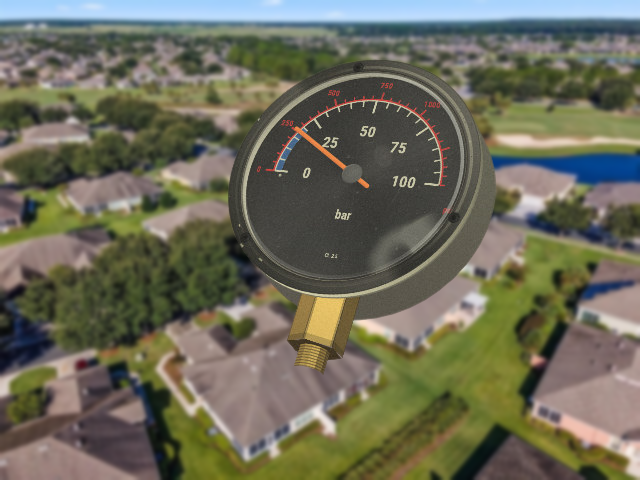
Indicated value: value=17.5 unit=bar
